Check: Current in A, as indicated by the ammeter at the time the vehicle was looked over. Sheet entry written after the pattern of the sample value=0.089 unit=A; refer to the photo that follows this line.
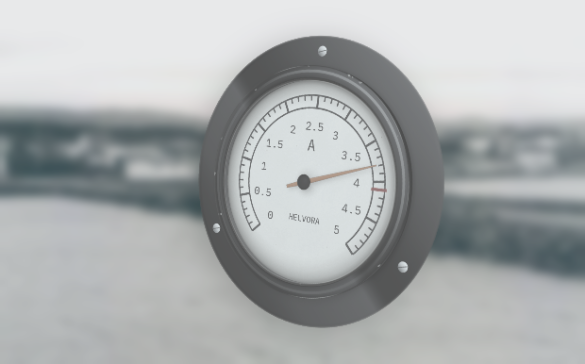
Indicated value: value=3.8 unit=A
